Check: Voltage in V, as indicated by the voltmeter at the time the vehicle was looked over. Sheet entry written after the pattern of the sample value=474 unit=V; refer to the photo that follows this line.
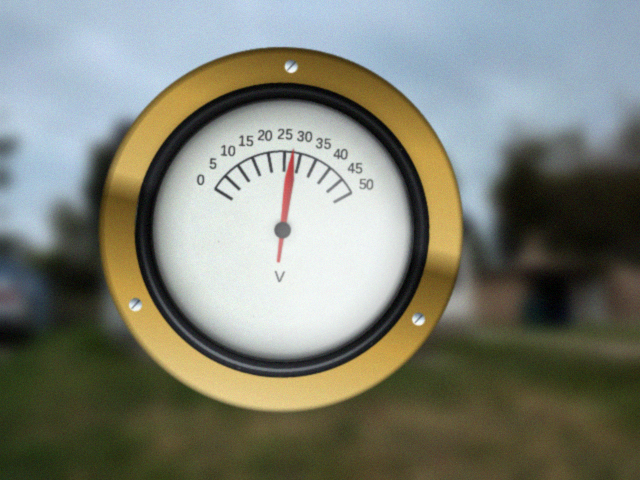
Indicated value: value=27.5 unit=V
